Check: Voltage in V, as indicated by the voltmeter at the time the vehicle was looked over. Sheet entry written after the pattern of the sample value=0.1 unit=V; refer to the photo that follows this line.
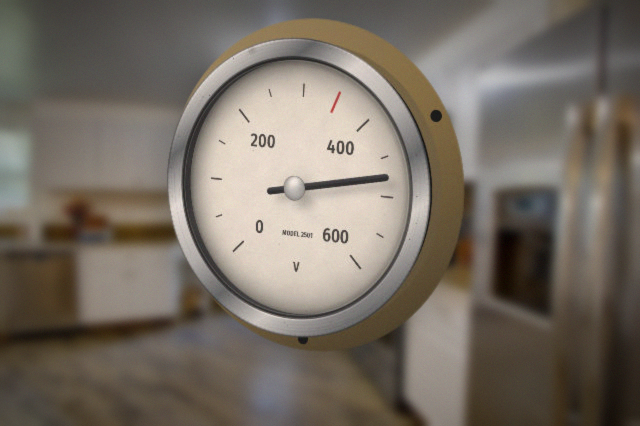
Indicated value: value=475 unit=V
